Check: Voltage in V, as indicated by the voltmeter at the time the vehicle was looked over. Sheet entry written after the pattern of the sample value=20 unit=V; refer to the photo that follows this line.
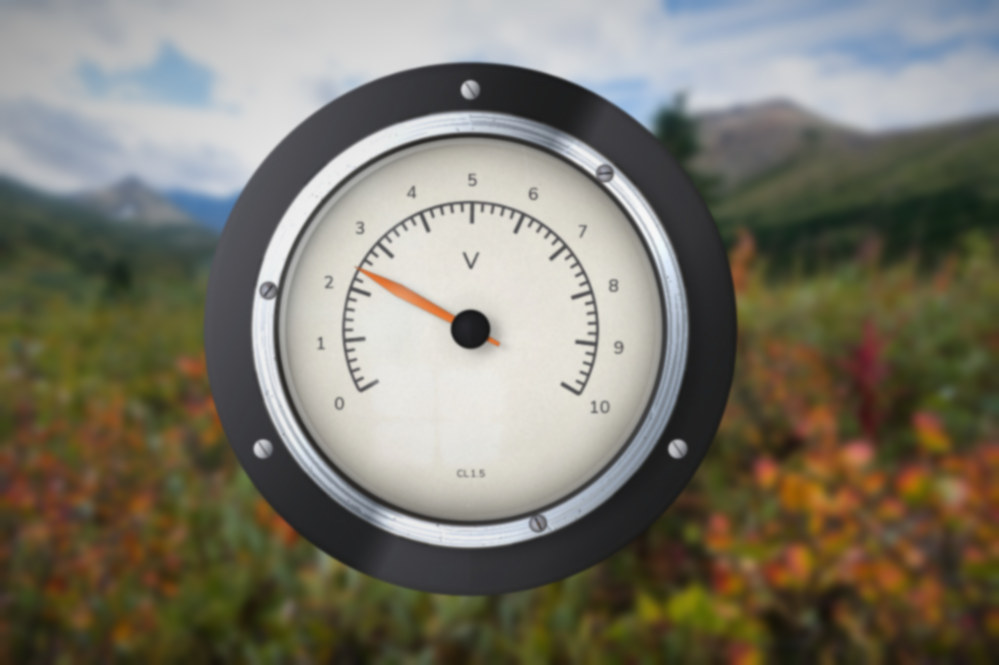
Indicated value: value=2.4 unit=V
